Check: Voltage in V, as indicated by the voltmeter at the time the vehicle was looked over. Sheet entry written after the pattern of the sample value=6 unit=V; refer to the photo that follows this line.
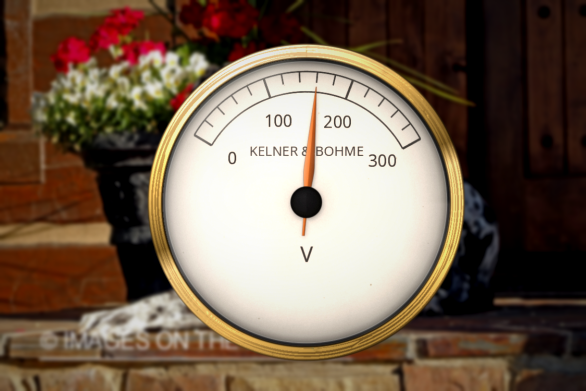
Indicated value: value=160 unit=V
